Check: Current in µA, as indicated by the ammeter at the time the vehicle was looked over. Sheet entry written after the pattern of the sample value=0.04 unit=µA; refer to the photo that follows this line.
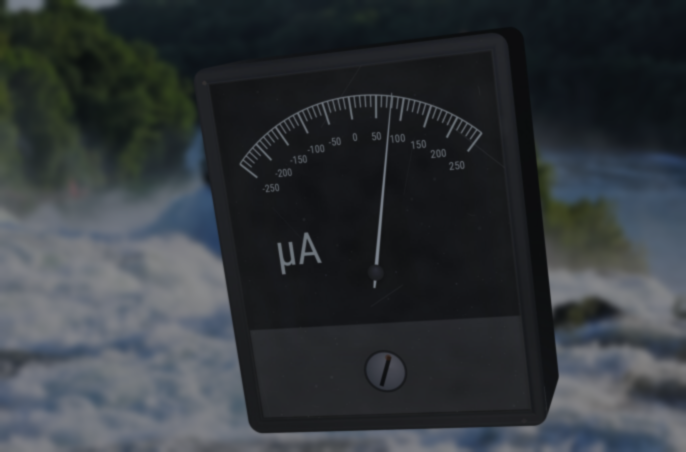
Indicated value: value=80 unit=µA
